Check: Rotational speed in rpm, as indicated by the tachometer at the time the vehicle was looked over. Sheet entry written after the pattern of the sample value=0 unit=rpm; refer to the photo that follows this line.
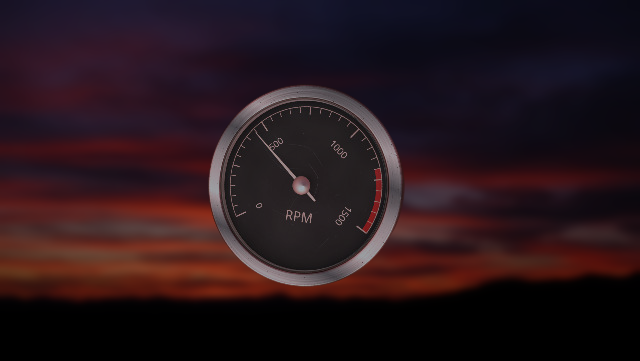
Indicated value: value=450 unit=rpm
